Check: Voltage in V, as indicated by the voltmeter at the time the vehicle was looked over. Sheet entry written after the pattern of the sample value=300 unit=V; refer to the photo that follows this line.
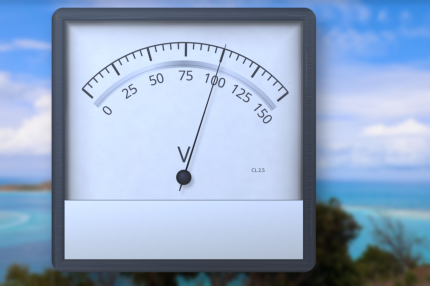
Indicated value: value=100 unit=V
